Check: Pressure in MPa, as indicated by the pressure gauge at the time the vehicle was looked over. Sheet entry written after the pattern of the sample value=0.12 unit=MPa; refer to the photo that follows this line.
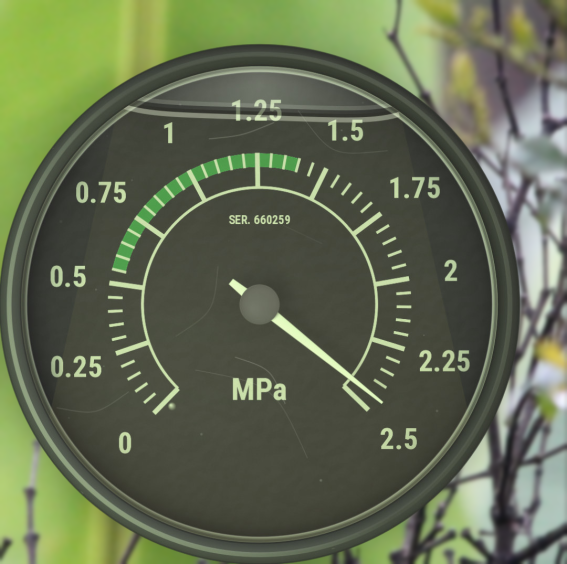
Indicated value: value=2.45 unit=MPa
